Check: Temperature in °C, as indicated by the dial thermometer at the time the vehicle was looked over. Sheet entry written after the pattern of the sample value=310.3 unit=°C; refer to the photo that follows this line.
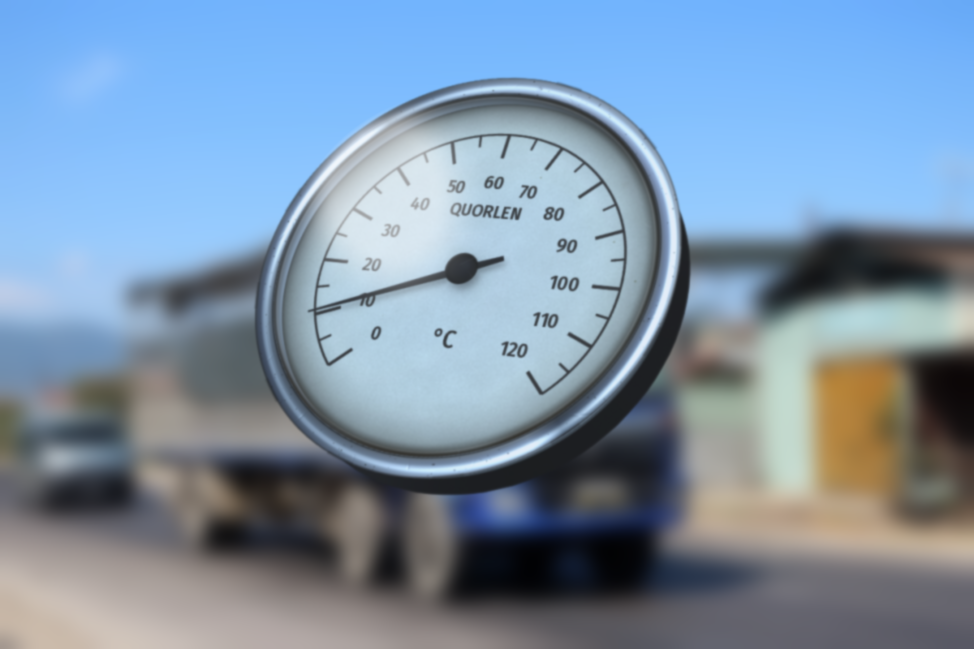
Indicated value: value=10 unit=°C
